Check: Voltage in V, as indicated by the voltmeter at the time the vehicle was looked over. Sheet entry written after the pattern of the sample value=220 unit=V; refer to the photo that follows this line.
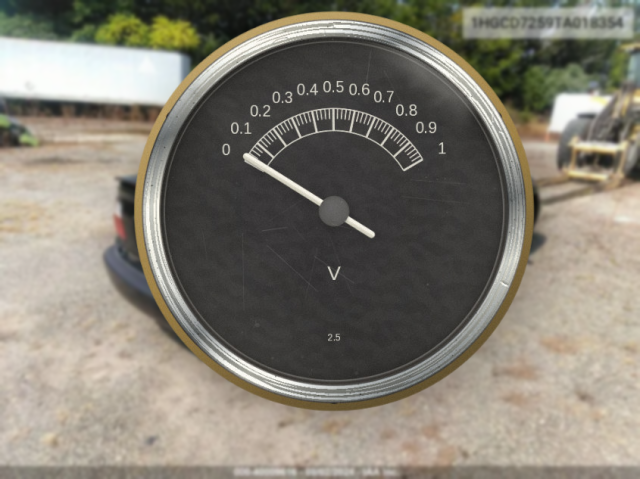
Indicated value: value=0.02 unit=V
